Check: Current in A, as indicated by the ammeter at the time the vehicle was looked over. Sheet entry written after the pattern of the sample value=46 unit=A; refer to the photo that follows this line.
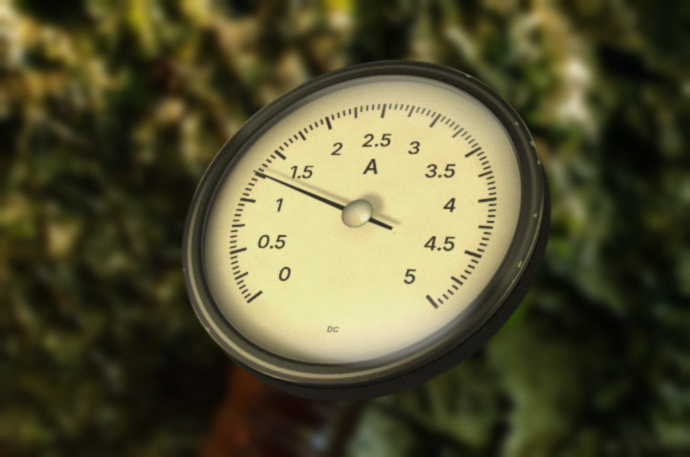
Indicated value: value=1.25 unit=A
